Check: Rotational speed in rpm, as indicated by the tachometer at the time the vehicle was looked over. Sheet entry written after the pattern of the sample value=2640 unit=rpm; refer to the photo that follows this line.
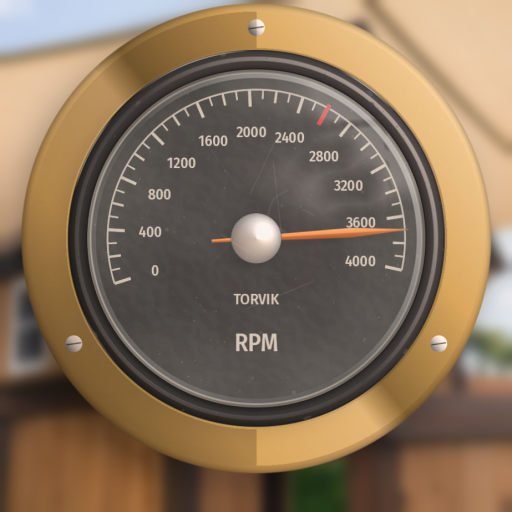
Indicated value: value=3700 unit=rpm
